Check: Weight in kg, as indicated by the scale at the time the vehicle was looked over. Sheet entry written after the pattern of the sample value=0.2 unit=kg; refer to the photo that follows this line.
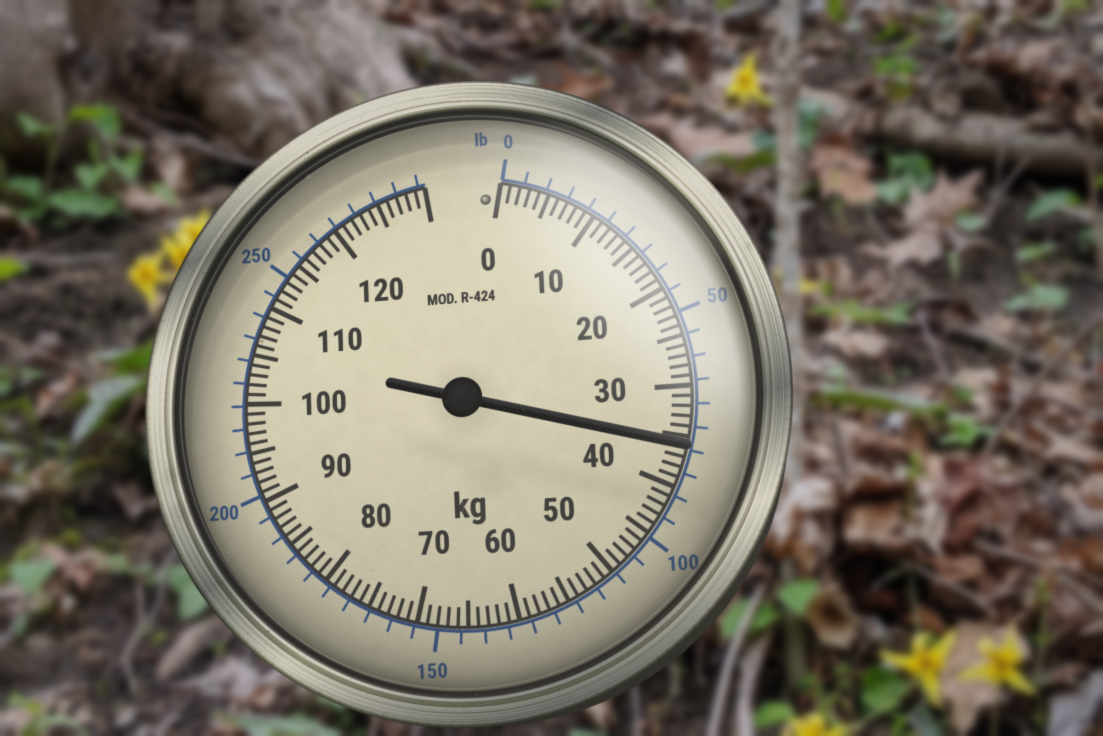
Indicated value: value=36 unit=kg
